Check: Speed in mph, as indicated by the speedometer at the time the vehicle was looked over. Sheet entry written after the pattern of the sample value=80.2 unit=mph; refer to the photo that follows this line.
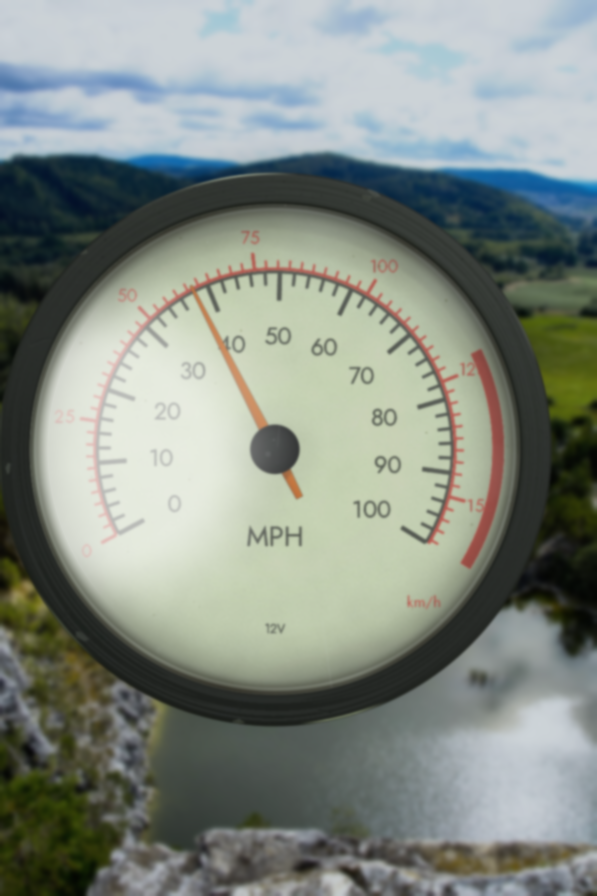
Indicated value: value=38 unit=mph
